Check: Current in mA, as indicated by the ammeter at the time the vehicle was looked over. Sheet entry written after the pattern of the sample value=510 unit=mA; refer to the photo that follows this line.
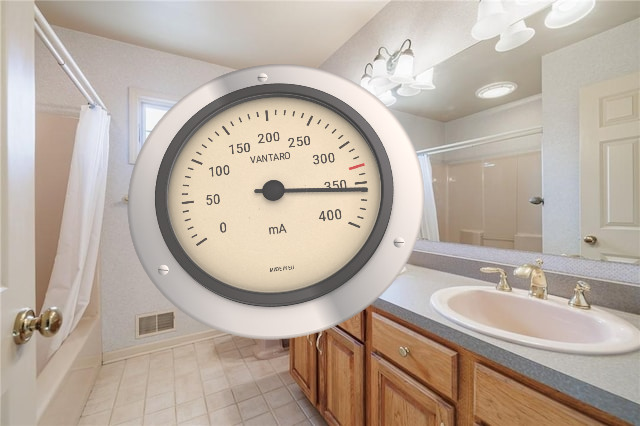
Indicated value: value=360 unit=mA
